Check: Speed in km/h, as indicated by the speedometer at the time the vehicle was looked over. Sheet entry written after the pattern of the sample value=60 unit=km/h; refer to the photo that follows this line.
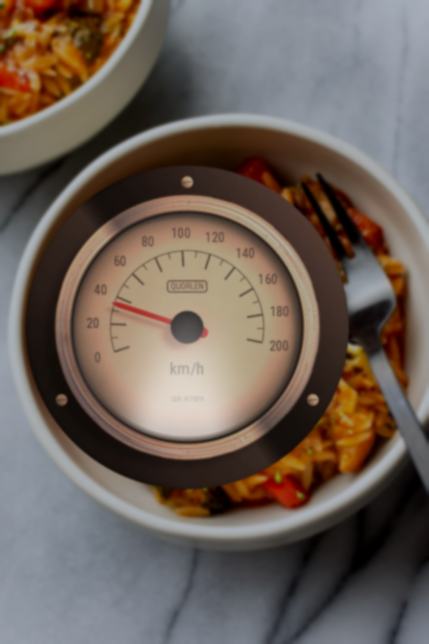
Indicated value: value=35 unit=km/h
